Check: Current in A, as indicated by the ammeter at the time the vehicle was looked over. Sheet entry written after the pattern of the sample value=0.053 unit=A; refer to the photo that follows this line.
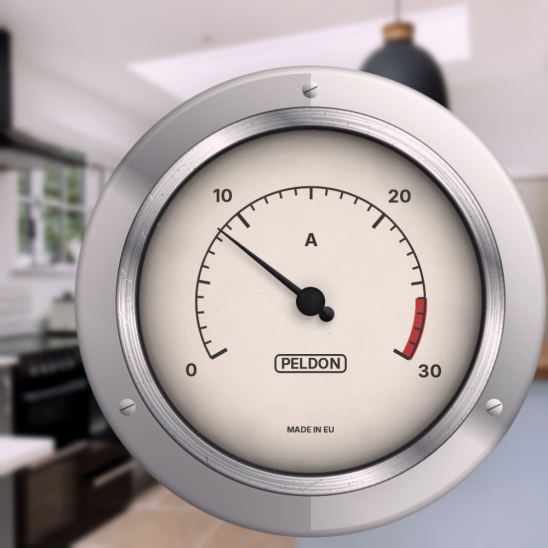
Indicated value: value=8.5 unit=A
